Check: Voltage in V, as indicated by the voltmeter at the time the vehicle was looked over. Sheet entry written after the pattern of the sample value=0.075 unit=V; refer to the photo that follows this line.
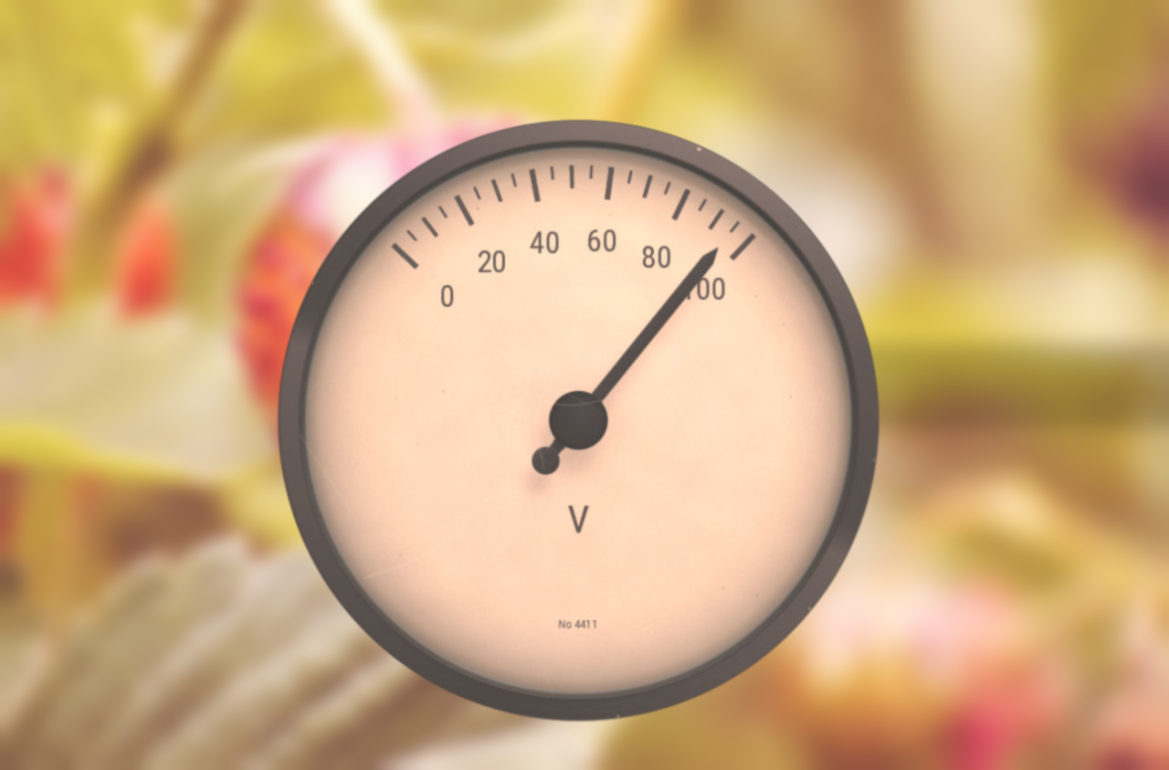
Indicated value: value=95 unit=V
